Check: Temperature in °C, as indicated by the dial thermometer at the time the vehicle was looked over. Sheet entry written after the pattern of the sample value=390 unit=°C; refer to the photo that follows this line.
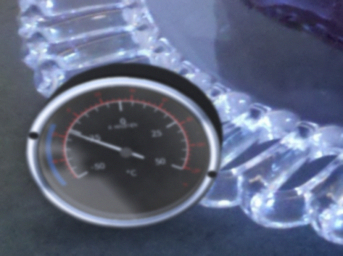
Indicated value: value=-25 unit=°C
